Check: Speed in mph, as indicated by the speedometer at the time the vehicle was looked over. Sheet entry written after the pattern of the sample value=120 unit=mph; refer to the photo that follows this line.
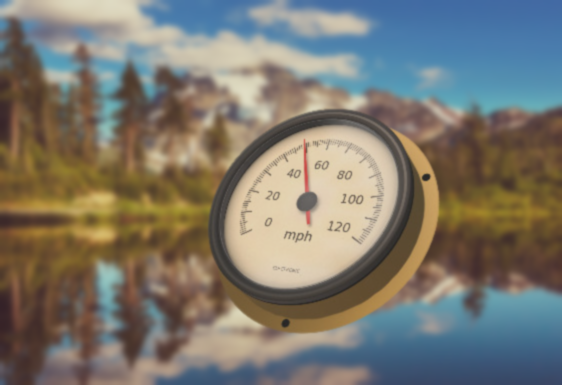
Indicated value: value=50 unit=mph
